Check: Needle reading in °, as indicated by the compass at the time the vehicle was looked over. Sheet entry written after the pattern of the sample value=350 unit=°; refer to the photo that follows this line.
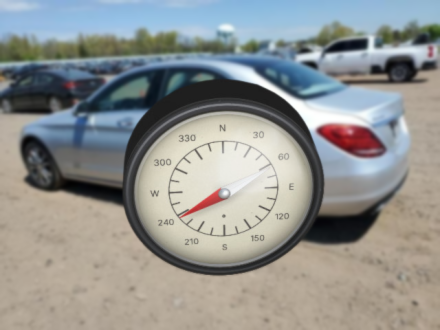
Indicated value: value=240 unit=°
